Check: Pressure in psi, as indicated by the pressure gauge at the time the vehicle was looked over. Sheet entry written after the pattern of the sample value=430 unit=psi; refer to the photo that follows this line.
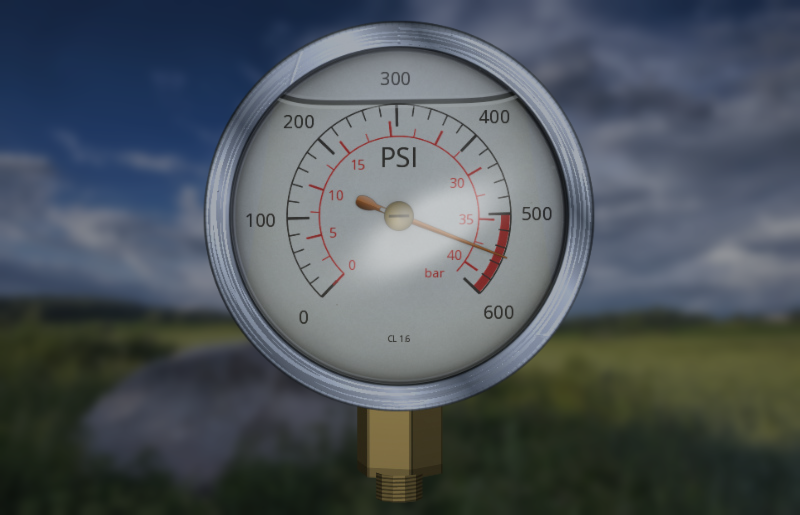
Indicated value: value=550 unit=psi
